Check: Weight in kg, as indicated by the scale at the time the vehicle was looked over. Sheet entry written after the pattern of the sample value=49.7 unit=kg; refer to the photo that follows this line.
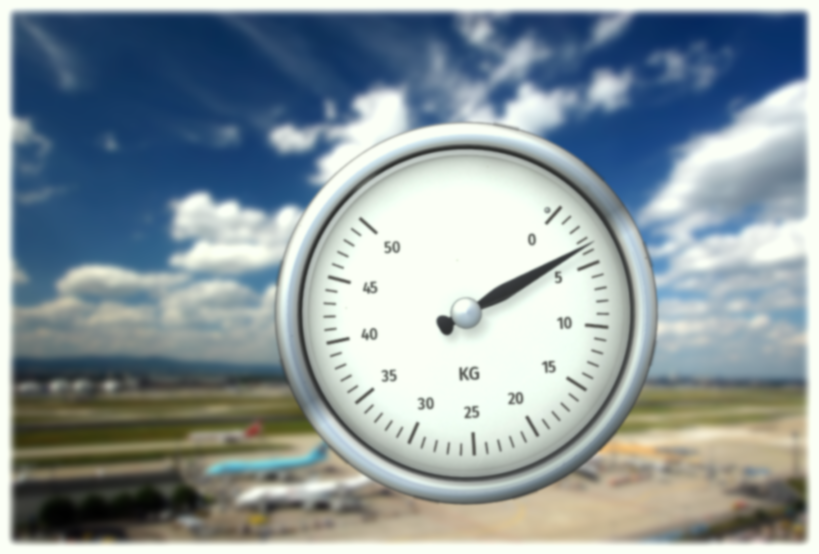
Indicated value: value=3.5 unit=kg
